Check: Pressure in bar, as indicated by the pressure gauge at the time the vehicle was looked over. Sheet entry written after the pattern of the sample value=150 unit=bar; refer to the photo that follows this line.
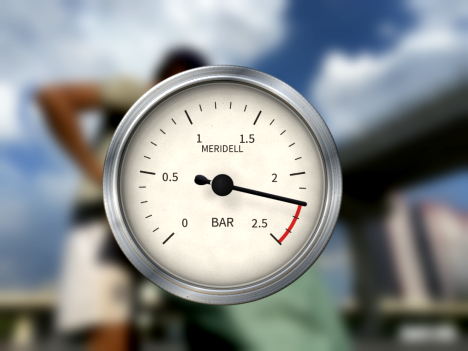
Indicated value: value=2.2 unit=bar
